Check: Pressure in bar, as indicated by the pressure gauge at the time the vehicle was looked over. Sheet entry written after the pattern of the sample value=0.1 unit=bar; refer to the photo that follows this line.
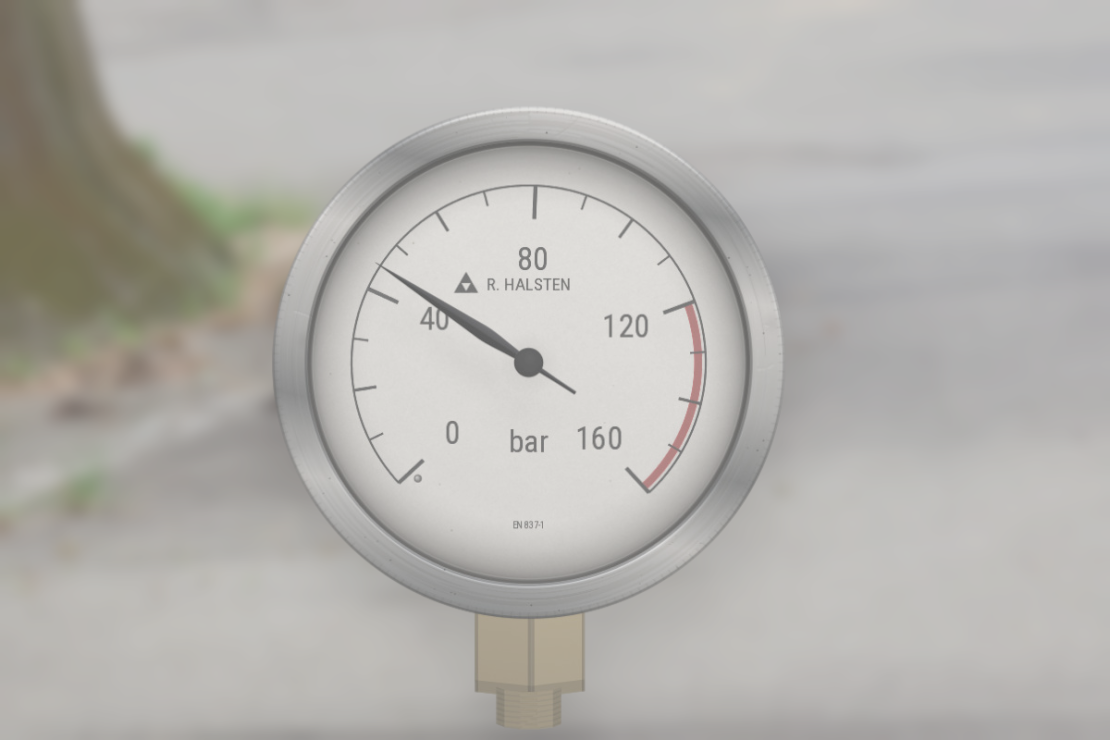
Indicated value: value=45 unit=bar
